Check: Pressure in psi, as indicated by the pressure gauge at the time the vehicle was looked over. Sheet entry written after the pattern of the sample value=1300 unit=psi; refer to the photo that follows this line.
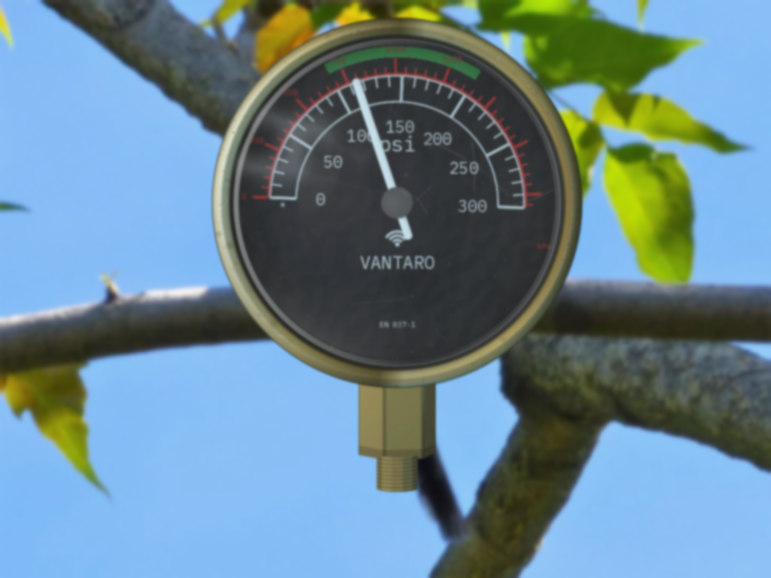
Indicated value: value=115 unit=psi
